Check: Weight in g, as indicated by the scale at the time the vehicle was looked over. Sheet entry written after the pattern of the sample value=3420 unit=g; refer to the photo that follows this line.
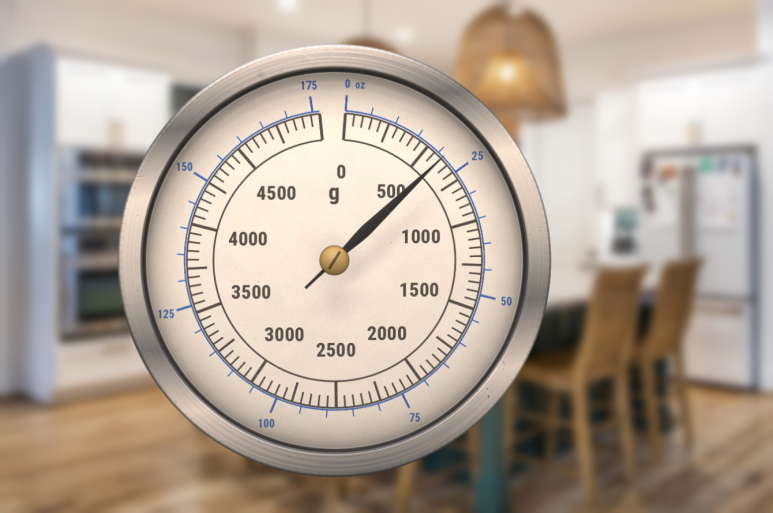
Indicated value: value=600 unit=g
